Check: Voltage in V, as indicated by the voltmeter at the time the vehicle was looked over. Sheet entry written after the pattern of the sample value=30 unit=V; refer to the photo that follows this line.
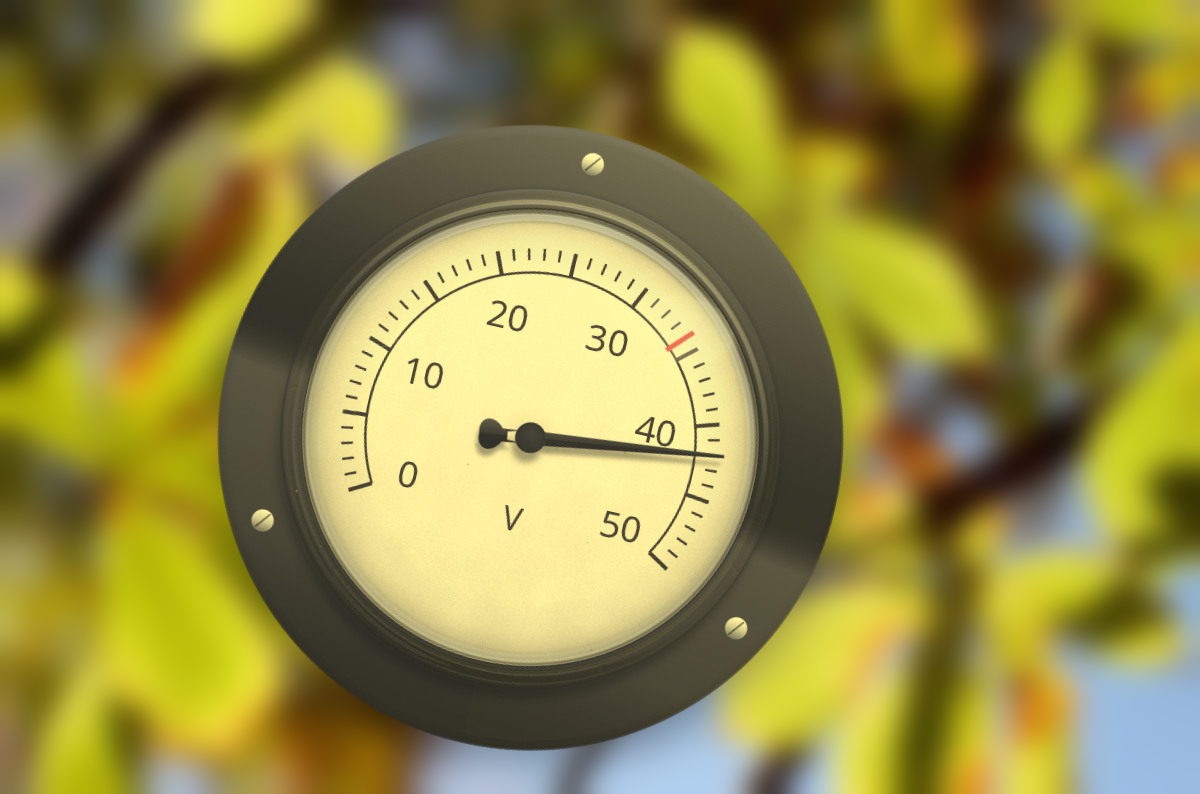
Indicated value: value=42 unit=V
